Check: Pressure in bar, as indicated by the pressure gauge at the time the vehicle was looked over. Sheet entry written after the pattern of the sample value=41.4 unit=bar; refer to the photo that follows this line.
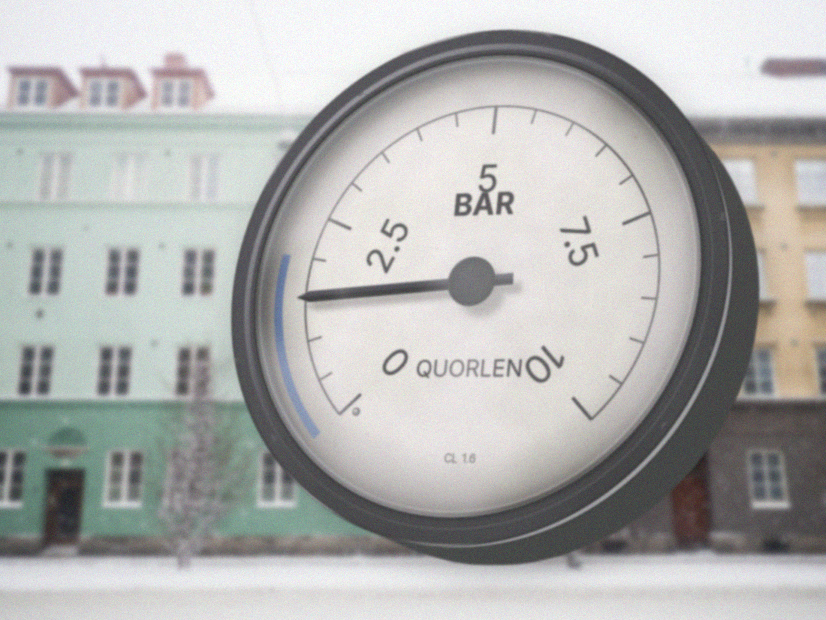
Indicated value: value=1.5 unit=bar
